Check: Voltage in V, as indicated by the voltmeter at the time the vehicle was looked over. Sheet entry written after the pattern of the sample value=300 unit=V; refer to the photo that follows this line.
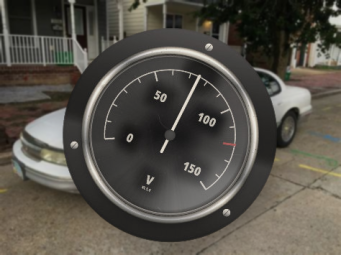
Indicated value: value=75 unit=V
